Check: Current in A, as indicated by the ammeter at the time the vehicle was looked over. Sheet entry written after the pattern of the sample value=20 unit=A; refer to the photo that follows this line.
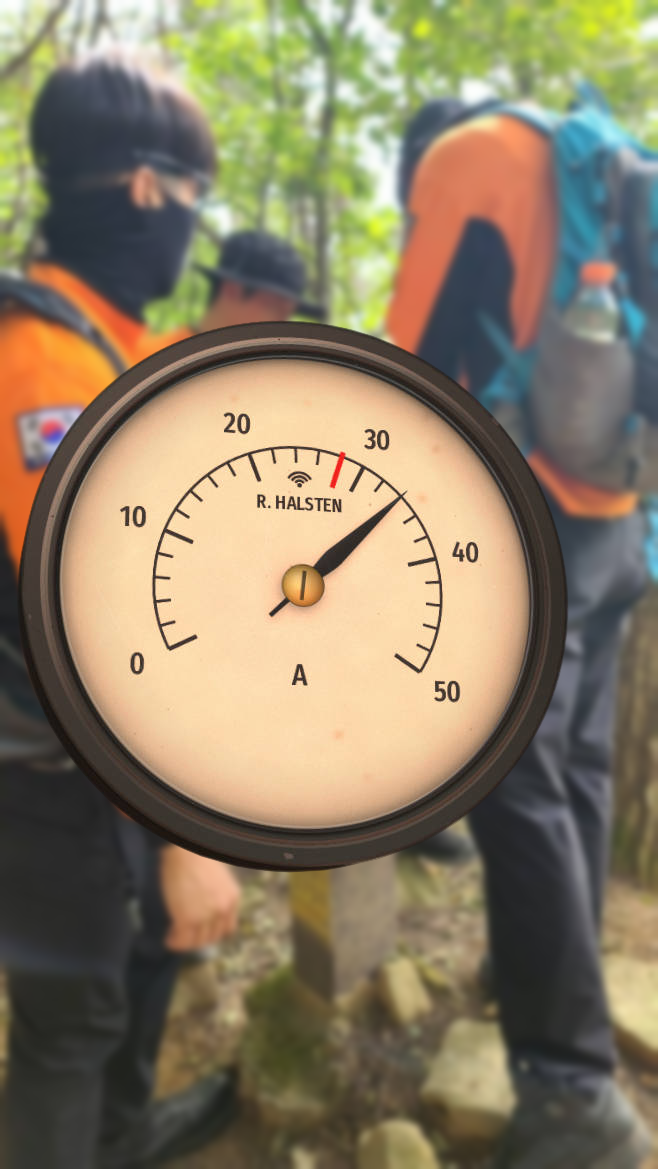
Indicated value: value=34 unit=A
